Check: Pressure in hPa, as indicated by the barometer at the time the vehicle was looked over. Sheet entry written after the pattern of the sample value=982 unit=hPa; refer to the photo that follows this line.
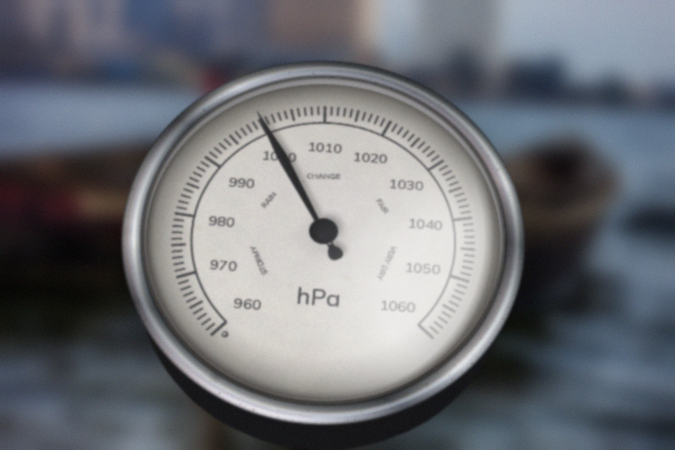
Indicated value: value=1000 unit=hPa
